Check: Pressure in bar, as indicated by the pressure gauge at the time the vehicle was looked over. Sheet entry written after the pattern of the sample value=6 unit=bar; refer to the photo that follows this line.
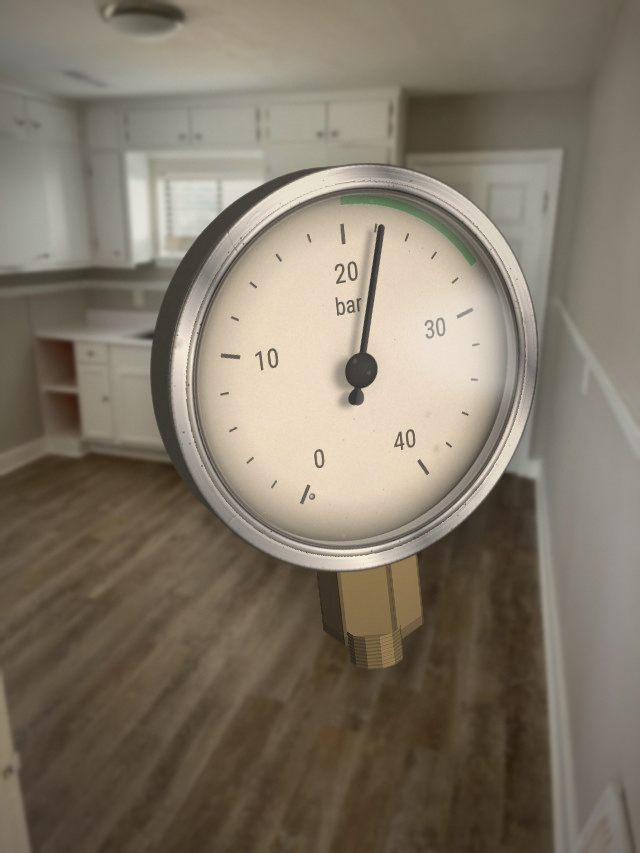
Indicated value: value=22 unit=bar
